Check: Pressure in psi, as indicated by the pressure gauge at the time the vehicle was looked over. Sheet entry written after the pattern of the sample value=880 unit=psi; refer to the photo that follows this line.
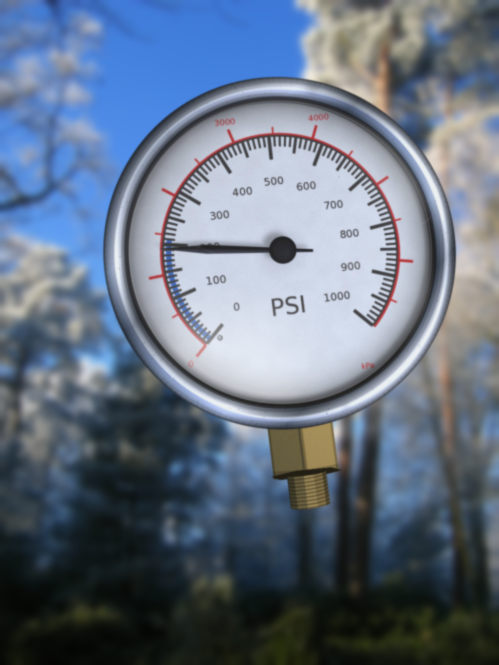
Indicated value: value=190 unit=psi
